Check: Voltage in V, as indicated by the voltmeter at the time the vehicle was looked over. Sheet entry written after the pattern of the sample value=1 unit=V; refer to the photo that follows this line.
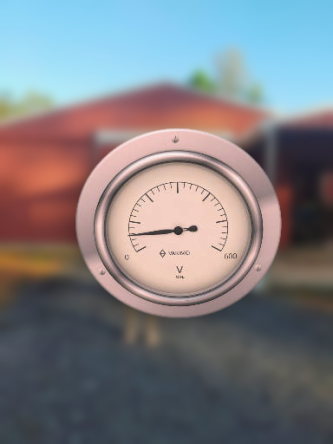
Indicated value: value=60 unit=V
